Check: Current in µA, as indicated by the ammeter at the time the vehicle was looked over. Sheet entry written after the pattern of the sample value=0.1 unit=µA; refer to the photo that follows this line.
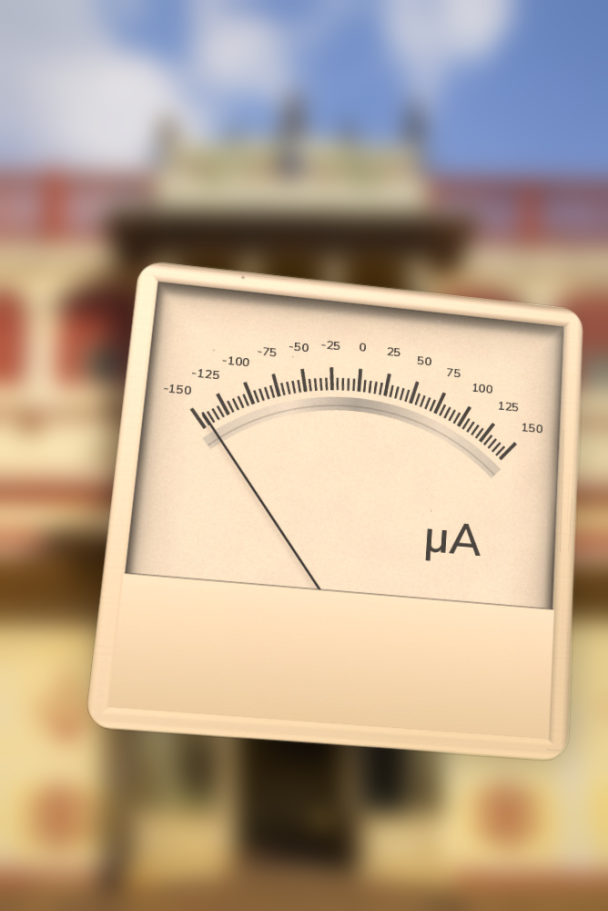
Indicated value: value=-145 unit=µA
